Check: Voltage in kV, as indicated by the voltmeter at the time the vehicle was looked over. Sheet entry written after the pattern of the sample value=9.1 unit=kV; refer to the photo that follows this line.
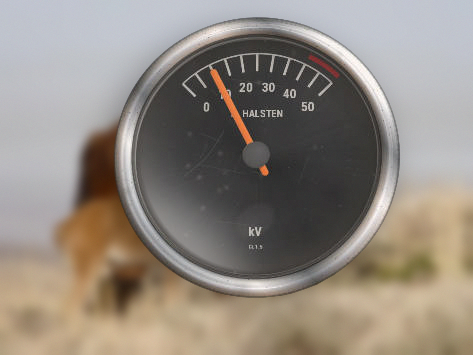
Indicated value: value=10 unit=kV
